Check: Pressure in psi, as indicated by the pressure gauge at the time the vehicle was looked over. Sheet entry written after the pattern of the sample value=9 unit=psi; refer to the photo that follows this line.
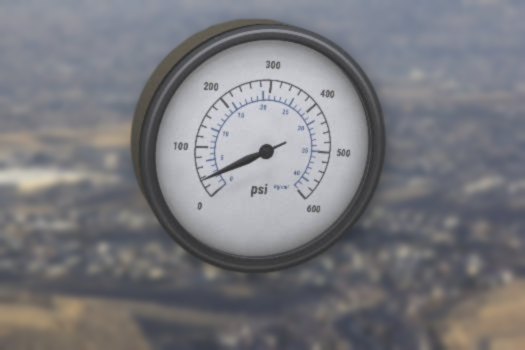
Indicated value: value=40 unit=psi
